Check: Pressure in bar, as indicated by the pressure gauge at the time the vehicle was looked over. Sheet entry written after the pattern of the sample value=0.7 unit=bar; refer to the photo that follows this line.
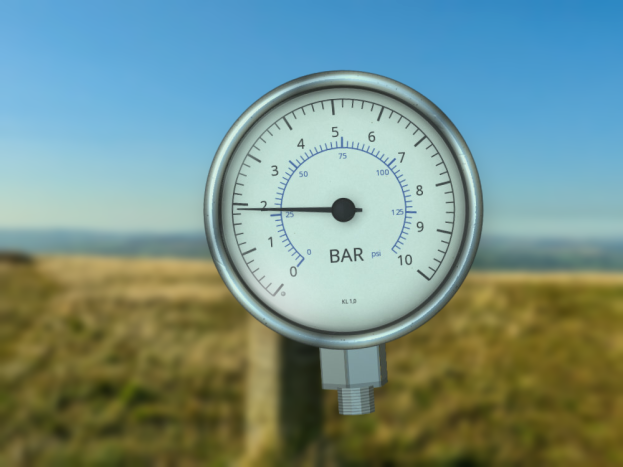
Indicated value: value=1.9 unit=bar
